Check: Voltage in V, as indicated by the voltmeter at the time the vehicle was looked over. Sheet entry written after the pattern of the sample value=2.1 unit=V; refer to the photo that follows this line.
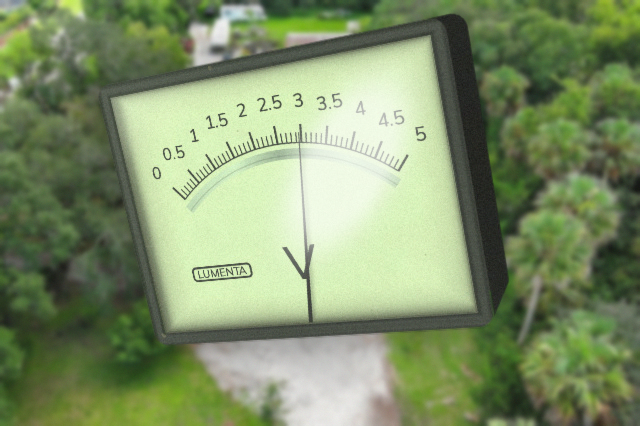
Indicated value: value=3 unit=V
